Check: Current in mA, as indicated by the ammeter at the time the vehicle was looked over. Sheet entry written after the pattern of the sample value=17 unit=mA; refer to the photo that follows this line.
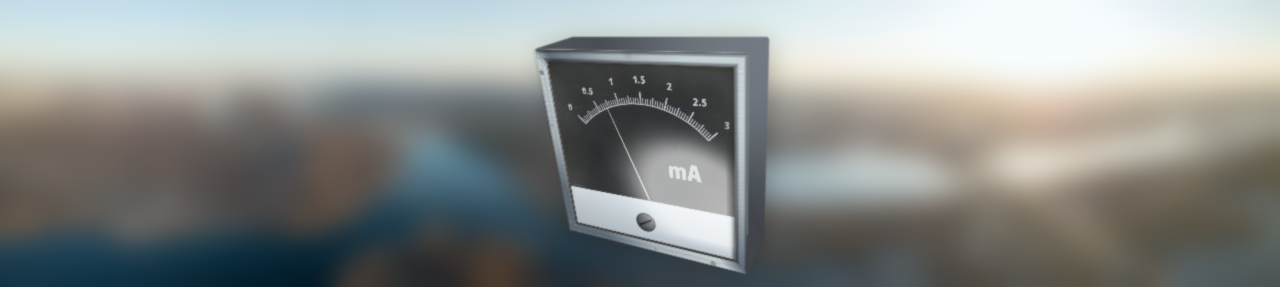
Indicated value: value=0.75 unit=mA
